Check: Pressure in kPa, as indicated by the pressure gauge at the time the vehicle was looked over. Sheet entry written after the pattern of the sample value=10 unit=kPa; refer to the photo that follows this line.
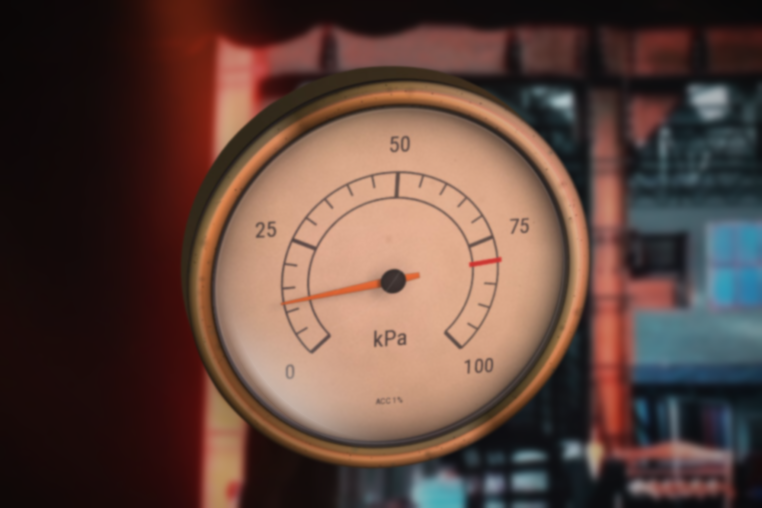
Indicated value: value=12.5 unit=kPa
